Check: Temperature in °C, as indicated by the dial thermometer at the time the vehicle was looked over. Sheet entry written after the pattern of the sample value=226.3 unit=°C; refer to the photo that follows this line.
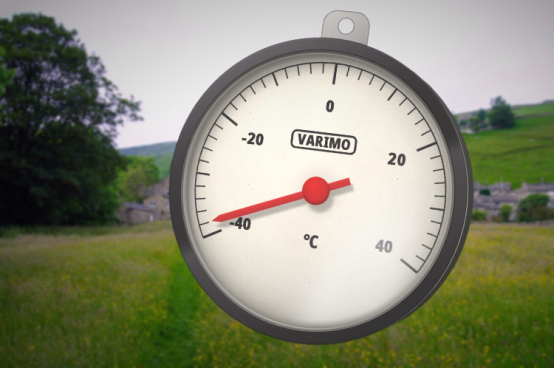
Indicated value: value=-38 unit=°C
